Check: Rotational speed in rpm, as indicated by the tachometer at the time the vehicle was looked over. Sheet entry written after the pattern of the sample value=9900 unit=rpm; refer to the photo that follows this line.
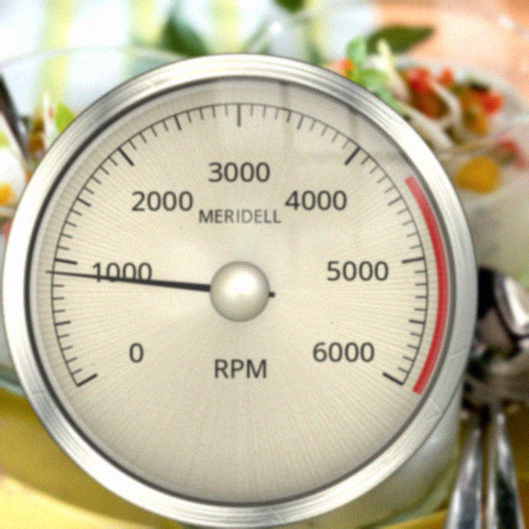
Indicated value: value=900 unit=rpm
